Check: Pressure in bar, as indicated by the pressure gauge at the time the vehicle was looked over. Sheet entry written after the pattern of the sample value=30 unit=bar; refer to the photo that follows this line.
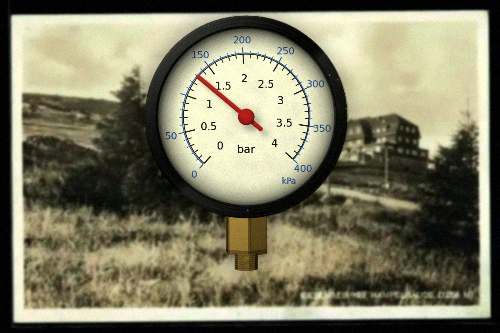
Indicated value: value=1.3 unit=bar
